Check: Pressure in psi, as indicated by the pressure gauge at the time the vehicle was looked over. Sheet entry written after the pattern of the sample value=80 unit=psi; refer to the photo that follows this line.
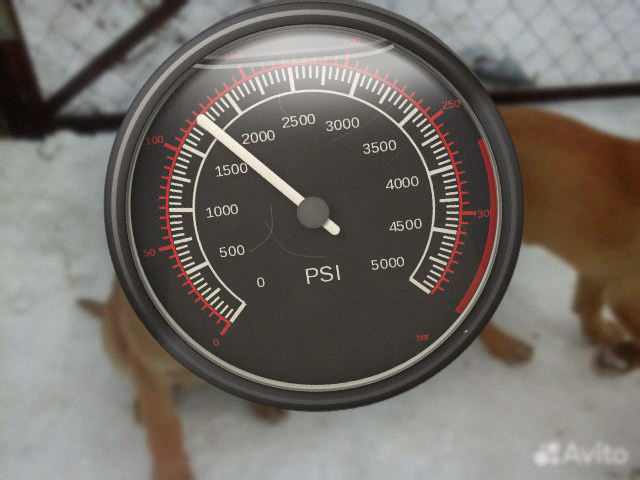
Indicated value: value=1750 unit=psi
